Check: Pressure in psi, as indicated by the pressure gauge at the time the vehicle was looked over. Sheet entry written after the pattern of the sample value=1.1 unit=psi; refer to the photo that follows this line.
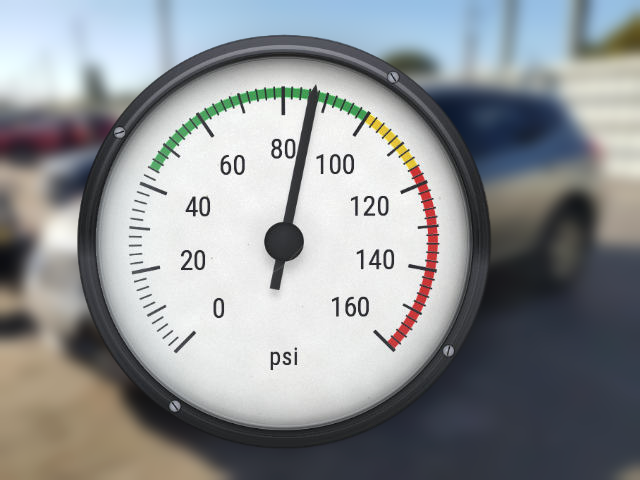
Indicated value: value=87 unit=psi
